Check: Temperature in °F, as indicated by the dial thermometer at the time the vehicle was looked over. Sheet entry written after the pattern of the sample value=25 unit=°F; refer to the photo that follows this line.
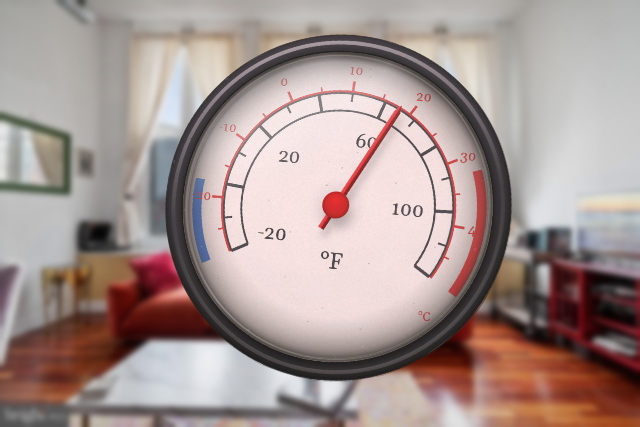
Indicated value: value=65 unit=°F
